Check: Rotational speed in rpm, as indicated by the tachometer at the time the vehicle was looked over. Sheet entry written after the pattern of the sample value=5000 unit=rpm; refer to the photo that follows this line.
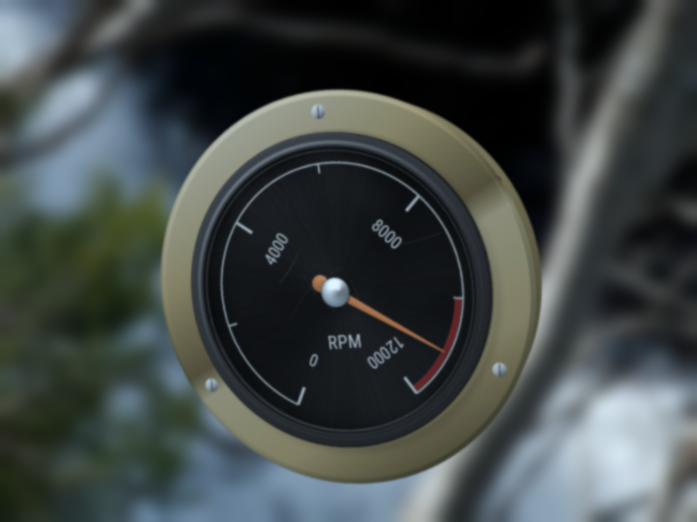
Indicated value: value=11000 unit=rpm
